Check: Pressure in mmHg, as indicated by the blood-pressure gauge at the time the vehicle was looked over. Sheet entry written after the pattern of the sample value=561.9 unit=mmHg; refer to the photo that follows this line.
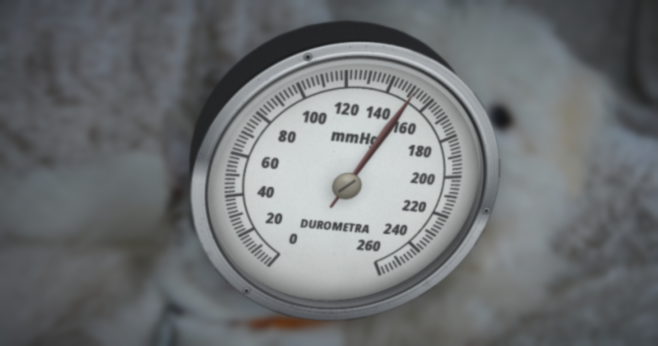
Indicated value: value=150 unit=mmHg
